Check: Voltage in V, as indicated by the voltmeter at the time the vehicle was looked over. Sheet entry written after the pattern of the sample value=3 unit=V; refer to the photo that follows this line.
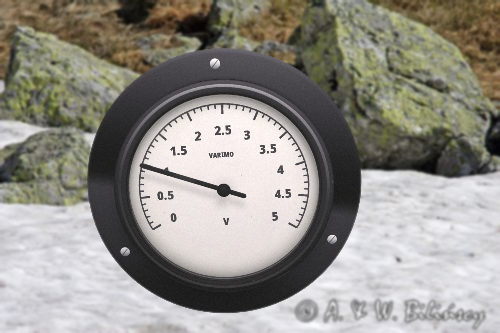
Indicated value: value=1 unit=V
